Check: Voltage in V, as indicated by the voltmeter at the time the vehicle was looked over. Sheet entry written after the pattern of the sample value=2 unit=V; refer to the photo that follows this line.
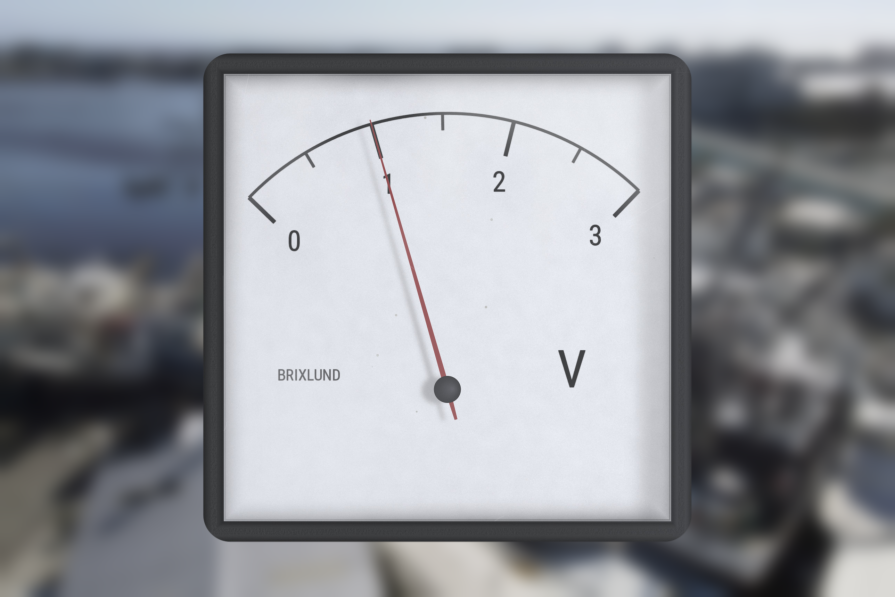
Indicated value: value=1 unit=V
